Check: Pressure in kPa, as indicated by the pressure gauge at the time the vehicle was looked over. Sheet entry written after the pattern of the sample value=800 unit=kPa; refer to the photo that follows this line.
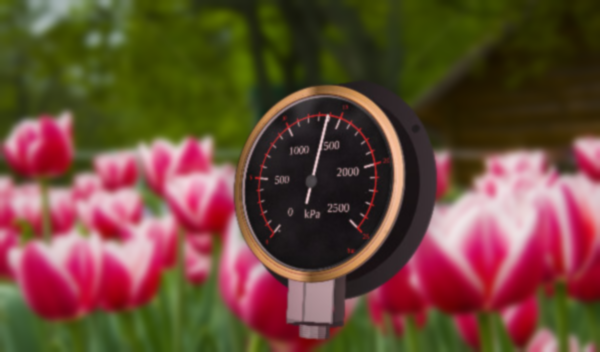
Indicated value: value=1400 unit=kPa
